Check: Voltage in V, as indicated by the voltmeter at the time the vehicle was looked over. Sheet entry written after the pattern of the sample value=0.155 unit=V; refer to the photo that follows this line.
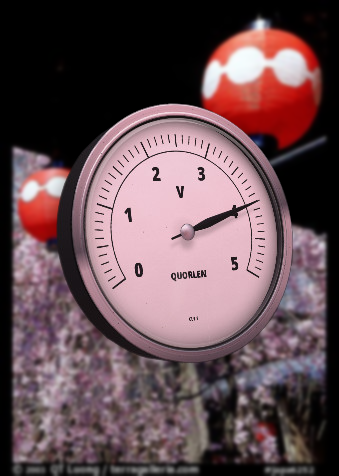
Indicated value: value=4 unit=V
